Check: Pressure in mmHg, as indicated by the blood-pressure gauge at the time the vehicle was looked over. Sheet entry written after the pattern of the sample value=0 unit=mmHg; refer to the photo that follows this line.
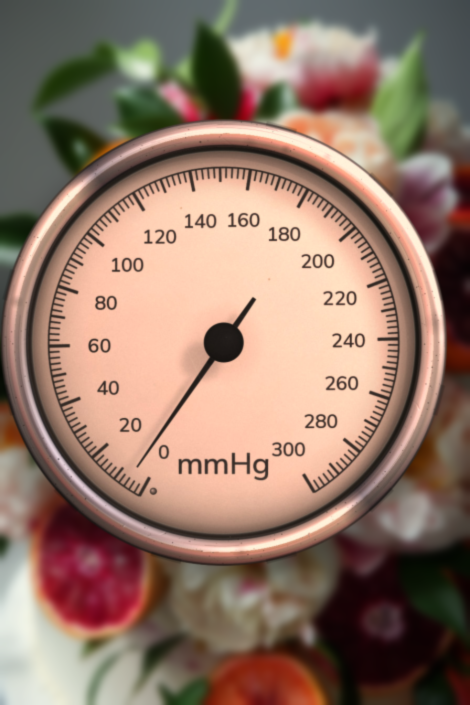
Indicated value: value=6 unit=mmHg
